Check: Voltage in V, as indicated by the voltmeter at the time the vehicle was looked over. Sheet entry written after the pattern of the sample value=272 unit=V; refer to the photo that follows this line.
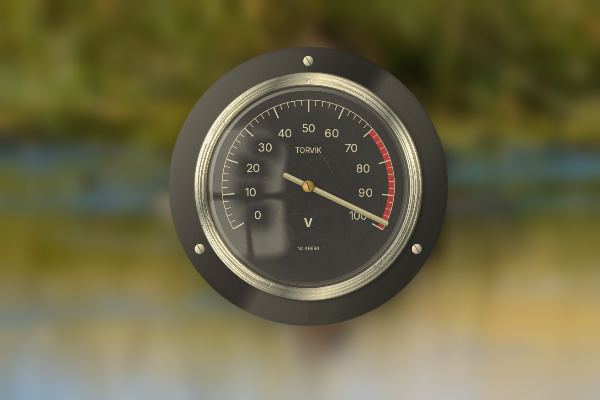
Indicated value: value=98 unit=V
